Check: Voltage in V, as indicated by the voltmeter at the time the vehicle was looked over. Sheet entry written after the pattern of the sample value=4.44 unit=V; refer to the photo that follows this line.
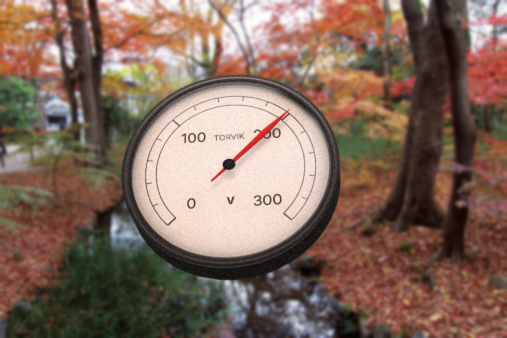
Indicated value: value=200 unit=V
